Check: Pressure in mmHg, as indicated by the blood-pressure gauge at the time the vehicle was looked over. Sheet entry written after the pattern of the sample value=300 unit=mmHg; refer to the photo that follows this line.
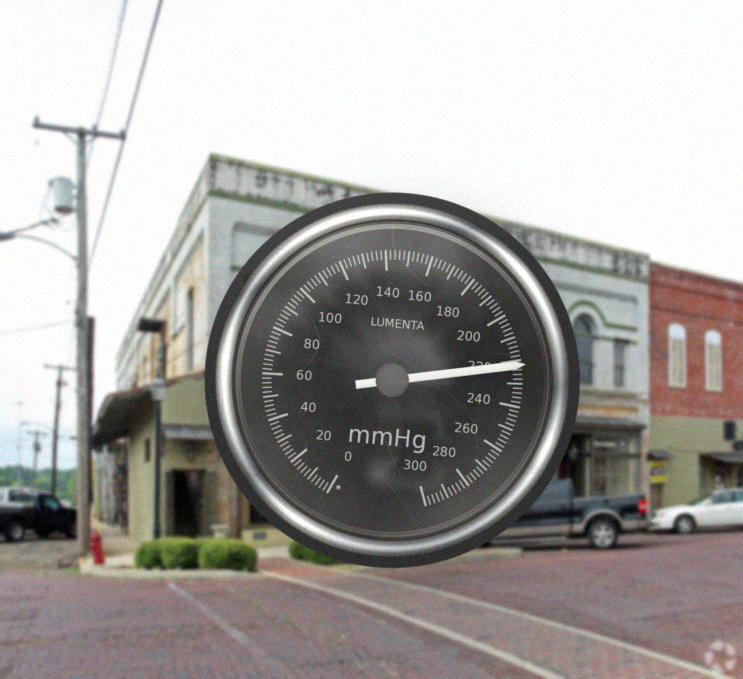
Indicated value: value=222 unit=mmHg
